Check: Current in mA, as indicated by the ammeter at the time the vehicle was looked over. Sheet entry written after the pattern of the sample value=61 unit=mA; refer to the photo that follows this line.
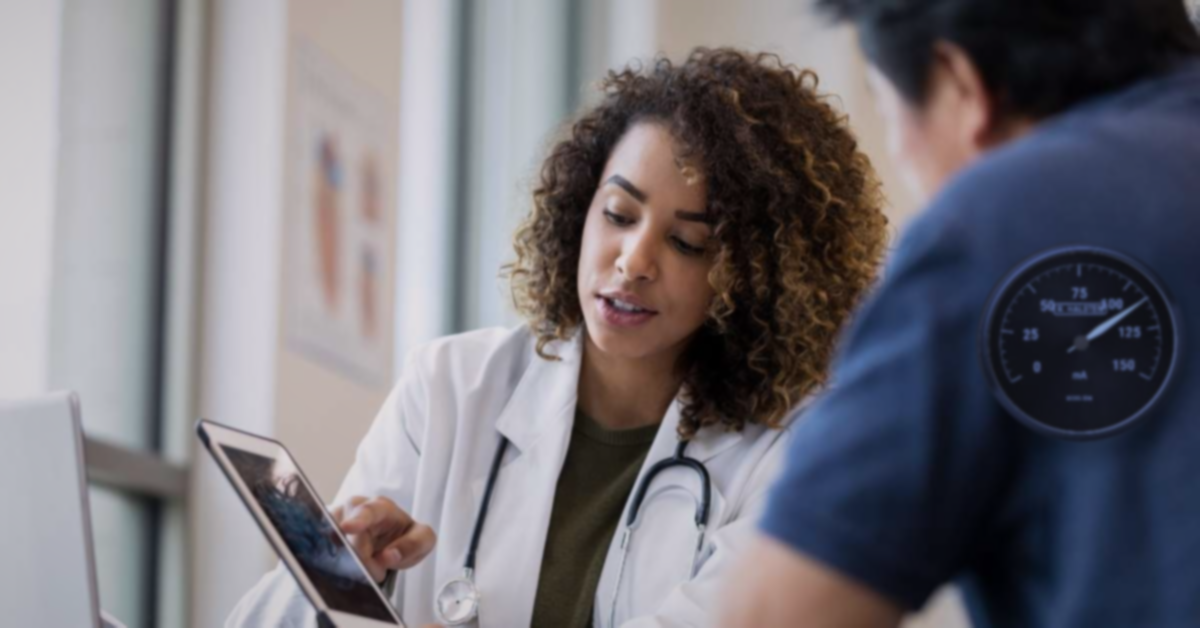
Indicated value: value=110 unit=mA
